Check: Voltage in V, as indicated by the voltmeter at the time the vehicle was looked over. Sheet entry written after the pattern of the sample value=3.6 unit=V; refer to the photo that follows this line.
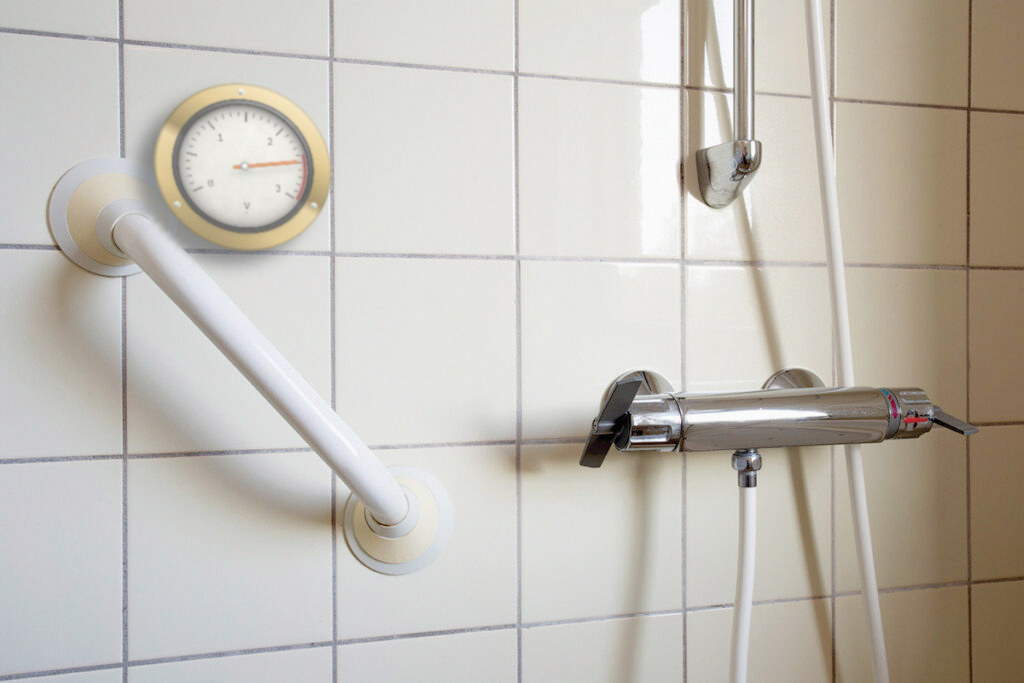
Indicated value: value=2.5 unit=V
